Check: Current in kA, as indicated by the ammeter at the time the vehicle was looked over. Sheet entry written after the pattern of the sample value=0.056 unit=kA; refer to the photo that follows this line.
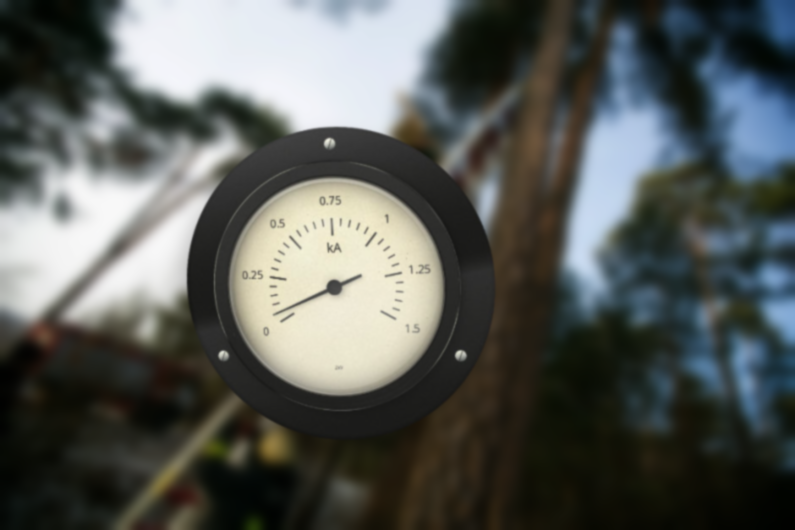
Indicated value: value=0.05 unit=kA
